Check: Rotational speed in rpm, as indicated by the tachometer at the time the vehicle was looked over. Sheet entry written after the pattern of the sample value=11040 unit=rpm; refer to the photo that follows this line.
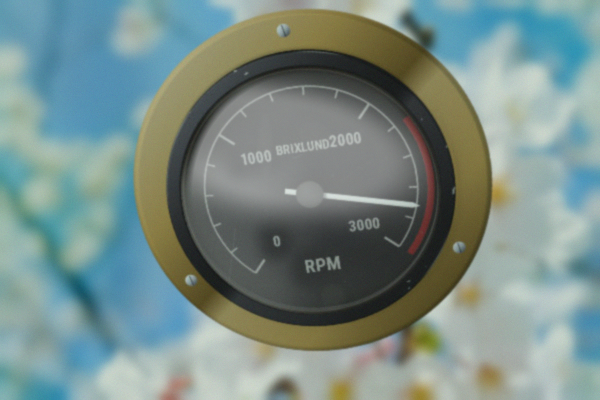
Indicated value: value=2700 unit=rpm
